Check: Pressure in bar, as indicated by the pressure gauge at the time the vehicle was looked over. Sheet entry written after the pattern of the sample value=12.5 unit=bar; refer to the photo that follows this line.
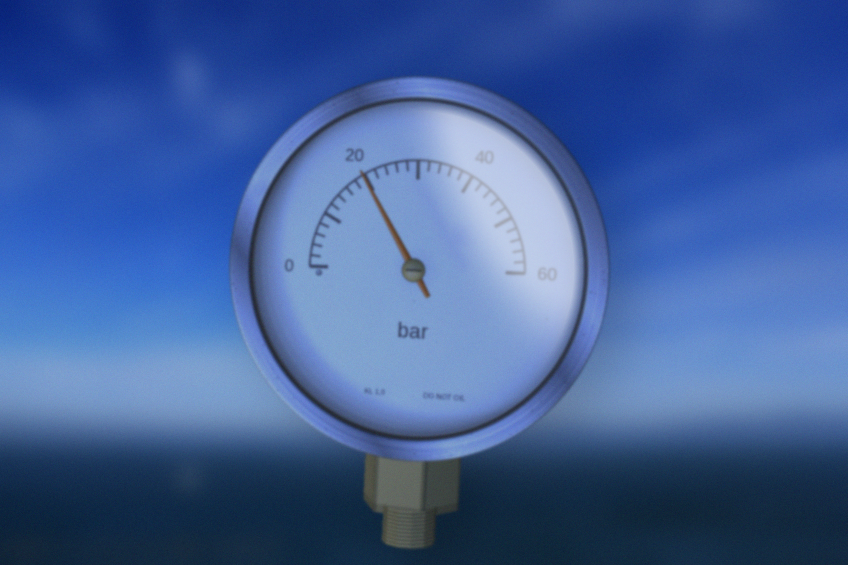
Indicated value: value=20 unit=bar
